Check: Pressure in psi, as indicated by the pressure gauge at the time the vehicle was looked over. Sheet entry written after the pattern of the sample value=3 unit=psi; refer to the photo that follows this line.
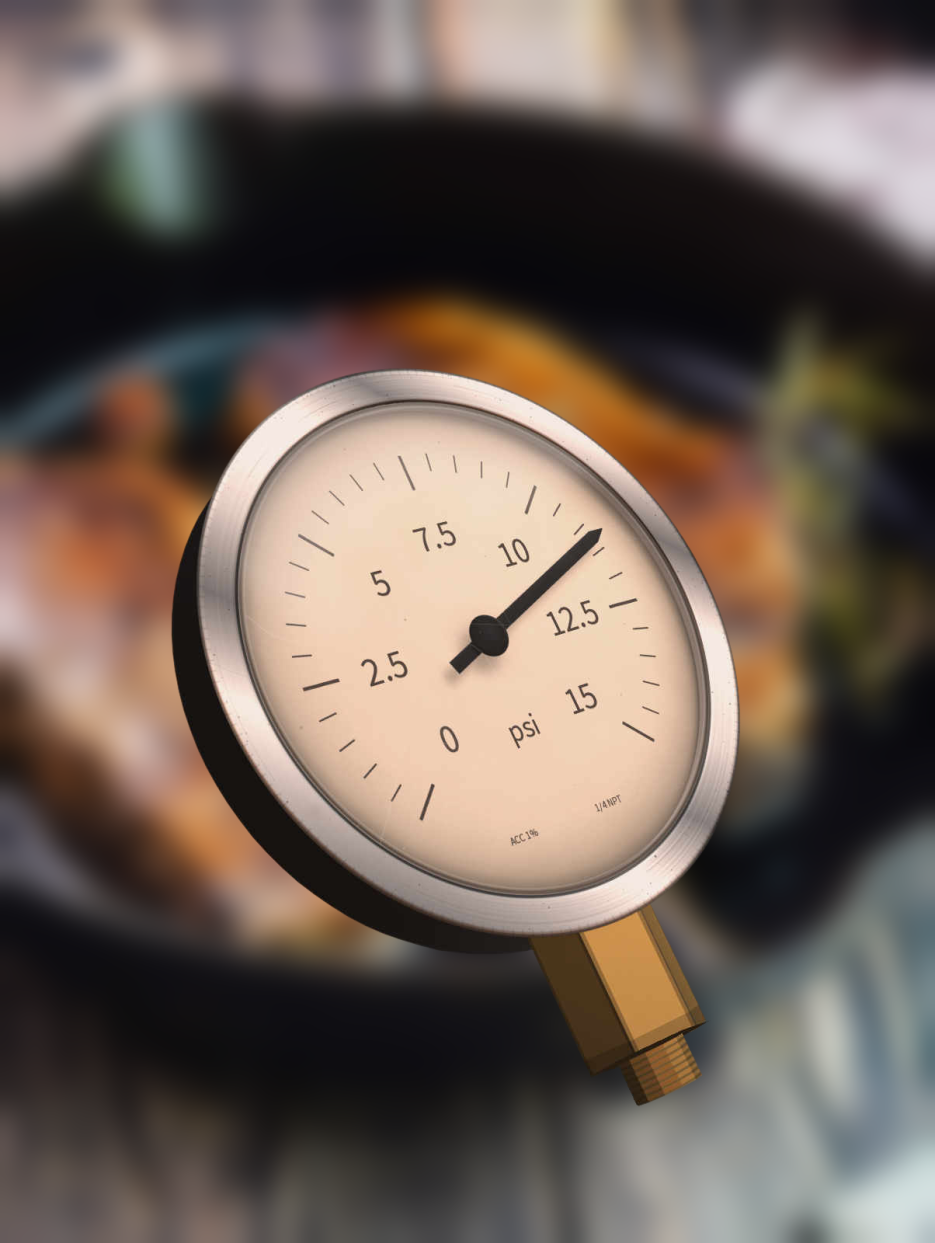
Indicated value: value=11.25 unit=psi
